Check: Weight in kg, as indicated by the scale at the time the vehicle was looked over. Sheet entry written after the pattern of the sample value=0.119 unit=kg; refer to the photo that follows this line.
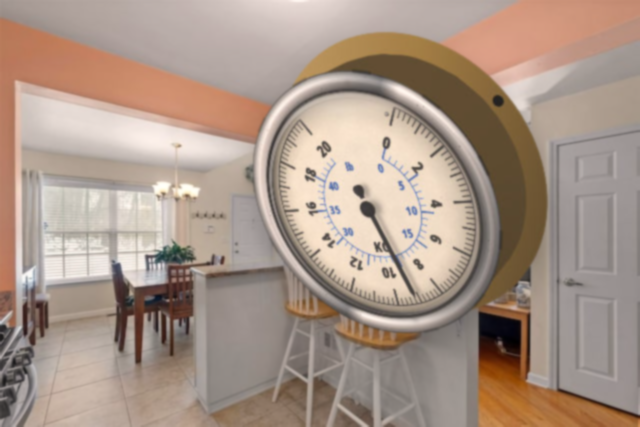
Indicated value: value=9 unit=kg
